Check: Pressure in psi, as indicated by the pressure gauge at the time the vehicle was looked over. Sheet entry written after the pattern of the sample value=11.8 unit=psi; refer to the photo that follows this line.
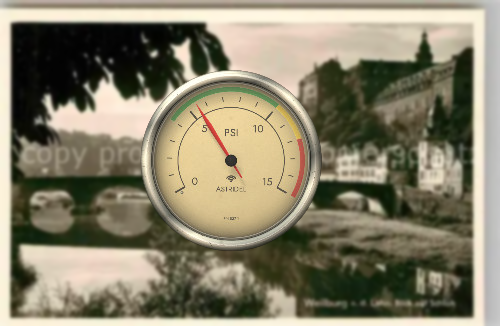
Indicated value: value=5.5 unit=psi
